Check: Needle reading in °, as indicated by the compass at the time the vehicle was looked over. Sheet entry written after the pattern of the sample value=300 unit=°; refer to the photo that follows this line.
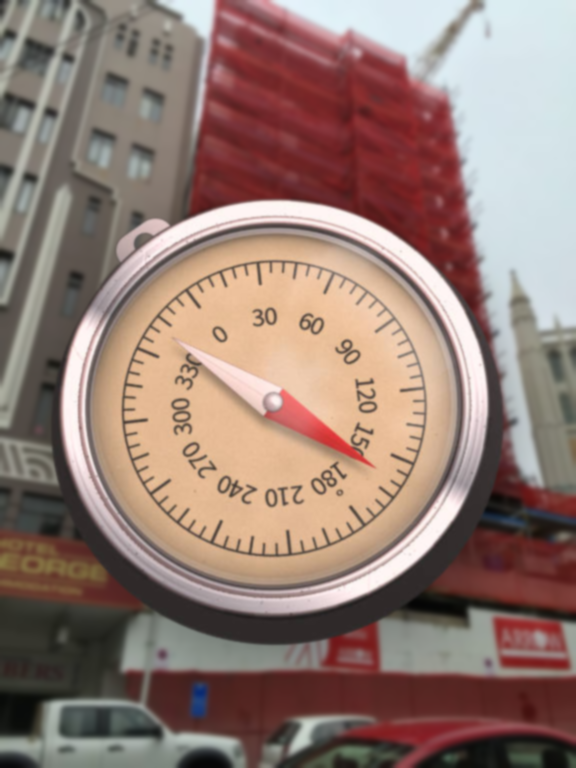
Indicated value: value=160 unit=°
